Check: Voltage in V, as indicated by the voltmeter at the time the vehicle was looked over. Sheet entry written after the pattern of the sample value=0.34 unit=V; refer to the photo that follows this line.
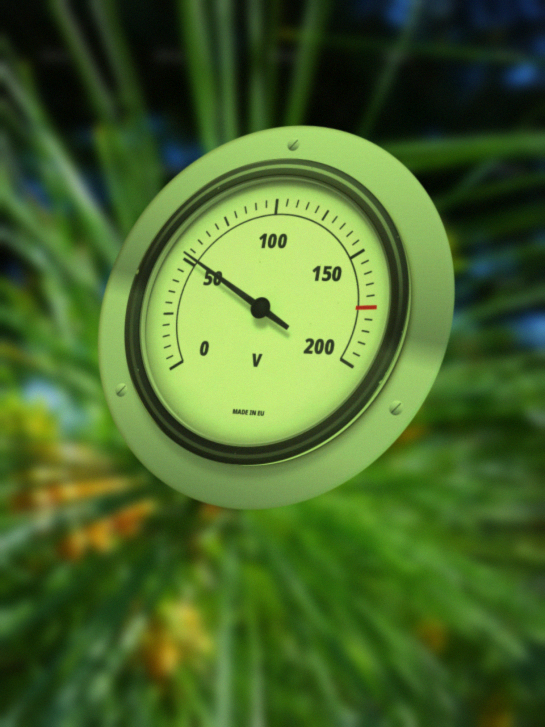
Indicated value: value=52.5 unit=V
